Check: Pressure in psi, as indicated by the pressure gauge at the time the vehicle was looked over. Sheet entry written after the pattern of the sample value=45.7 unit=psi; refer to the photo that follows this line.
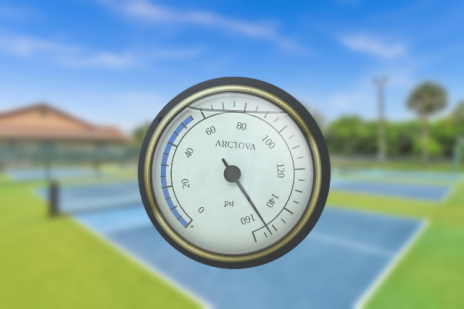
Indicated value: value=152.5 unit=psi
